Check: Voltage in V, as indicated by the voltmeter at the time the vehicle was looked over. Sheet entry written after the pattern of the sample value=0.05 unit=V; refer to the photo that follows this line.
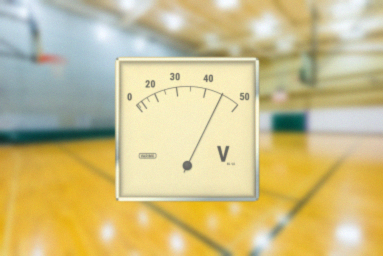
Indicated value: value=45 unit=V
